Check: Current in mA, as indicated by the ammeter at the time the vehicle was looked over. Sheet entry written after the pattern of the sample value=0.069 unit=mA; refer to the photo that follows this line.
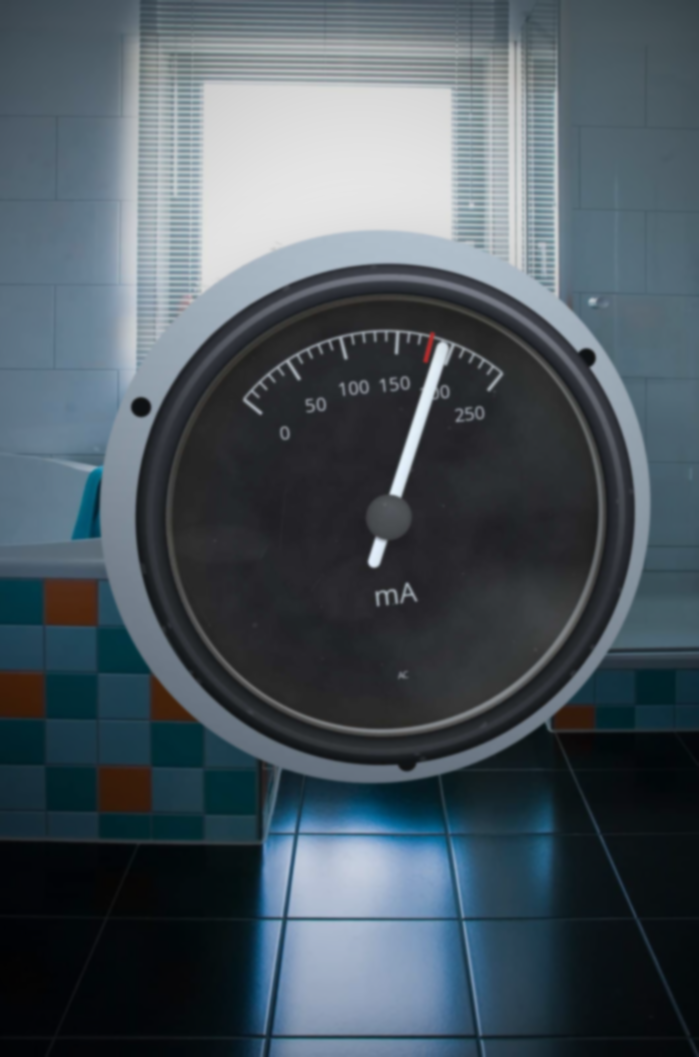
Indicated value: value=190 unit=mA
